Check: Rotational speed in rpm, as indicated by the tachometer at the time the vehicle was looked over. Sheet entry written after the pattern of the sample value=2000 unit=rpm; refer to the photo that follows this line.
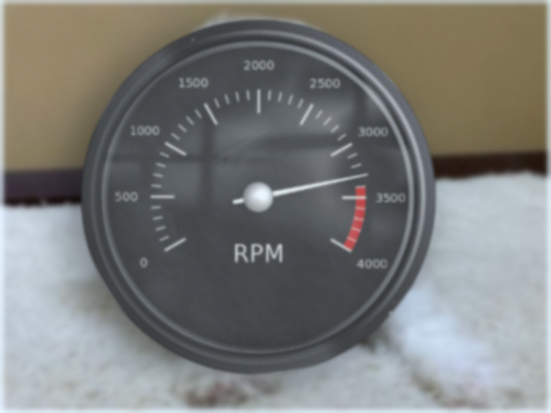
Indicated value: value=3300 unit=rpm
